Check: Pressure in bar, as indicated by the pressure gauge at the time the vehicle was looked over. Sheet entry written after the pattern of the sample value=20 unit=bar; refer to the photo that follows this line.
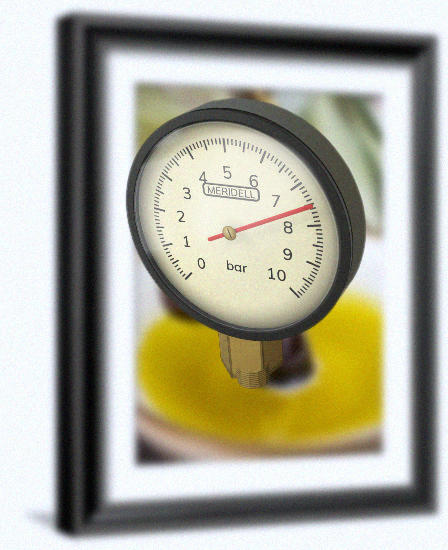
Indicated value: value=7.5 unit=bar
